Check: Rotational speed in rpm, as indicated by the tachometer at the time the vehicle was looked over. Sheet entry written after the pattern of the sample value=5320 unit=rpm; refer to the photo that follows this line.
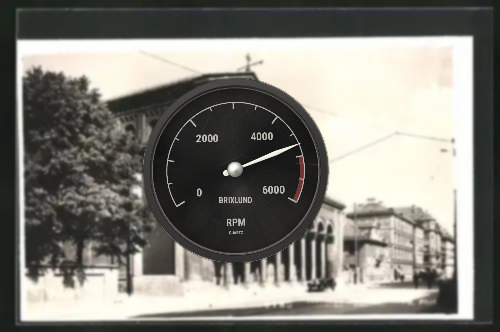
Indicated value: value=4750 unit=rpm
